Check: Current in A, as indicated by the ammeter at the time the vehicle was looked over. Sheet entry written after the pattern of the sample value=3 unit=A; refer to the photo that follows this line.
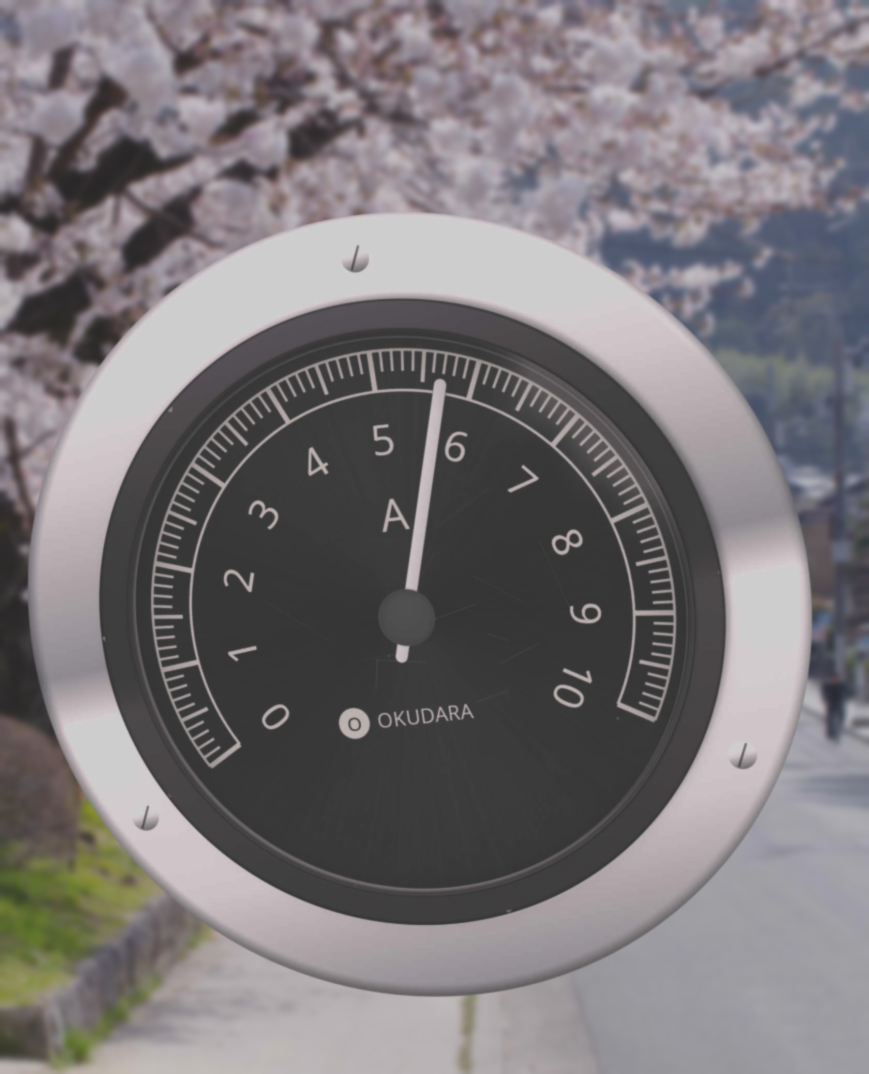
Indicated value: value=5.7 unit=A
